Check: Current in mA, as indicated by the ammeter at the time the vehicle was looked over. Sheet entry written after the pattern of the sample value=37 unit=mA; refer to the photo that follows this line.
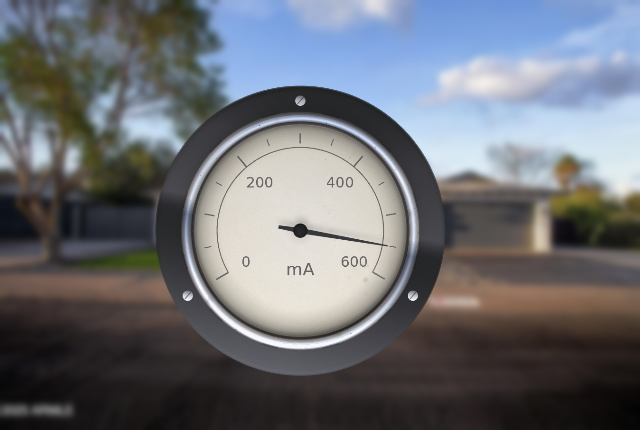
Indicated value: value=550 unit=mA
